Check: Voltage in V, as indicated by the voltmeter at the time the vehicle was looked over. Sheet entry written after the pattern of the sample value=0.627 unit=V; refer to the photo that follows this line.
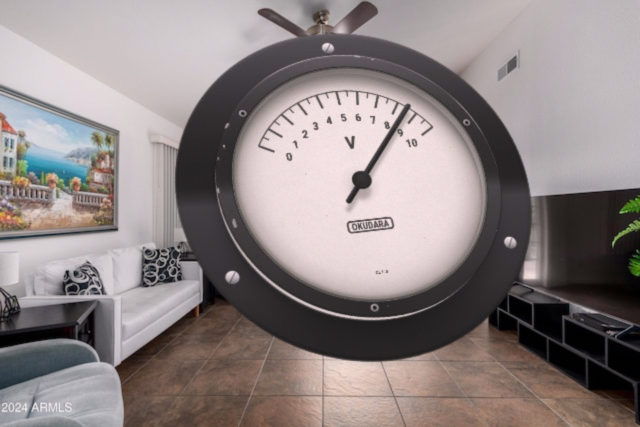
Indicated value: value=8.5 unit=V
